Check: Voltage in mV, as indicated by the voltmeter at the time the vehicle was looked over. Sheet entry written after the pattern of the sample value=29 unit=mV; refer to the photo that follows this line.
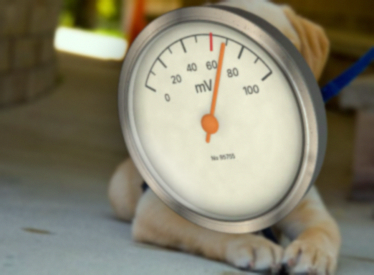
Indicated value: value=70 unit=mV
